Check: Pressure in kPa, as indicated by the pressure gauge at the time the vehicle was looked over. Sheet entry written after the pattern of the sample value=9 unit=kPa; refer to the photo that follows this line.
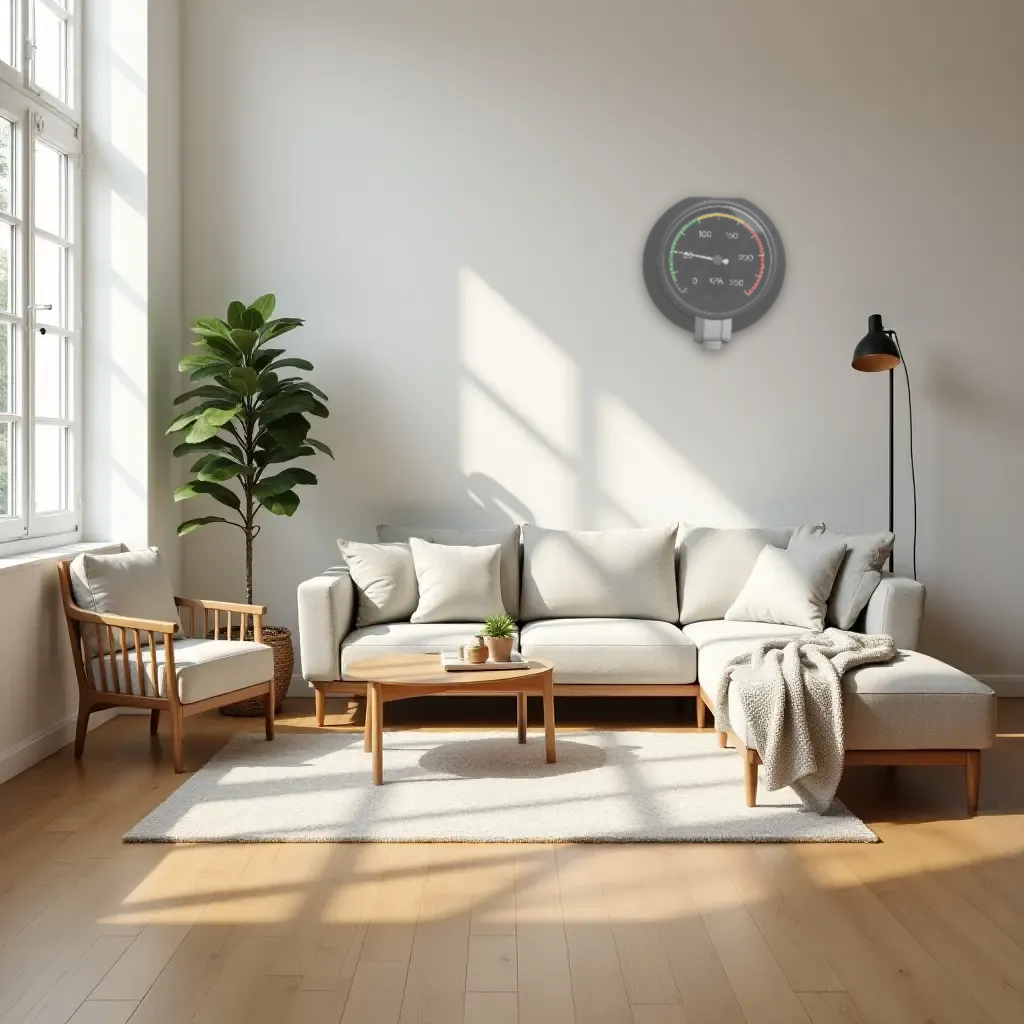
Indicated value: value=50 unit=kPa
